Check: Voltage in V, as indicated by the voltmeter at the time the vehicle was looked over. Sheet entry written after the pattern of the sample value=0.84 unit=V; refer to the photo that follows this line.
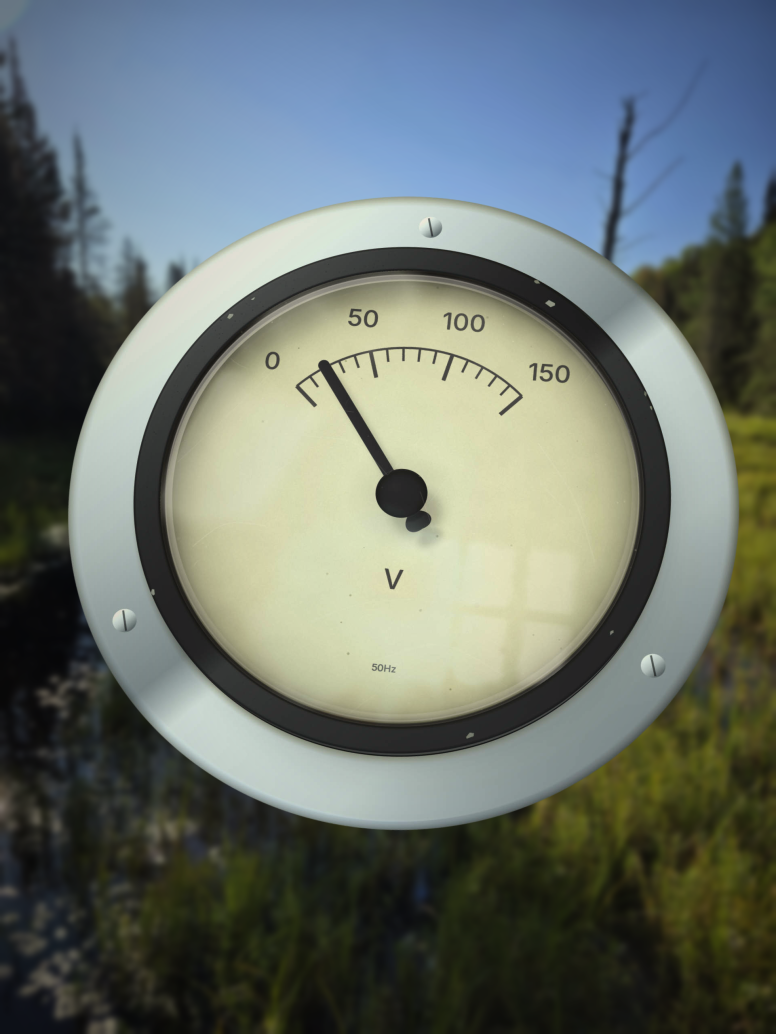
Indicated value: value=20 unit=V
